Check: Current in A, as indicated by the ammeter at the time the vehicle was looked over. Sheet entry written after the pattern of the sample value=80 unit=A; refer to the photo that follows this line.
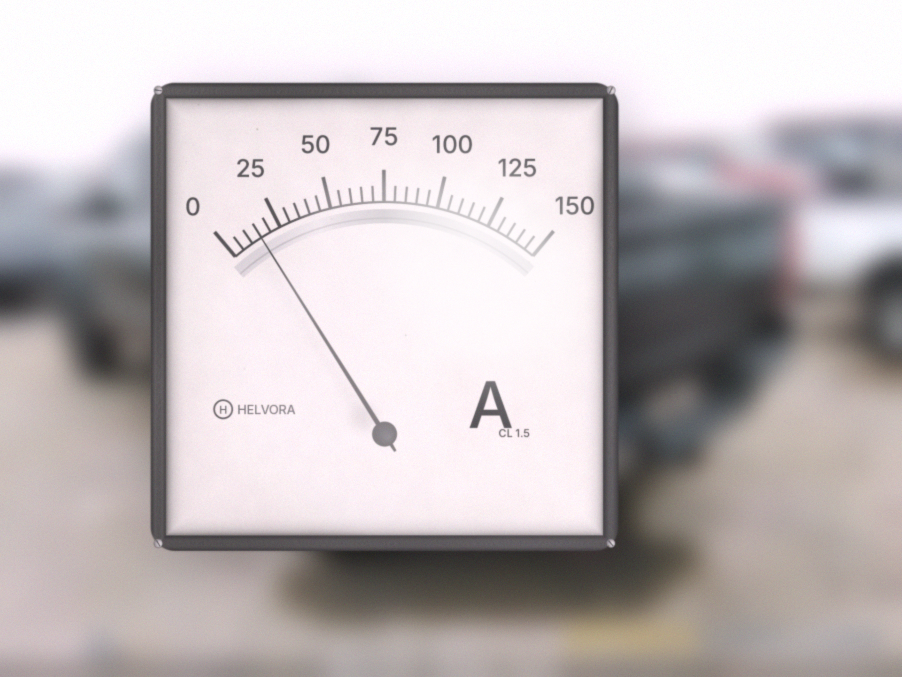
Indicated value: value=15 unit=A
